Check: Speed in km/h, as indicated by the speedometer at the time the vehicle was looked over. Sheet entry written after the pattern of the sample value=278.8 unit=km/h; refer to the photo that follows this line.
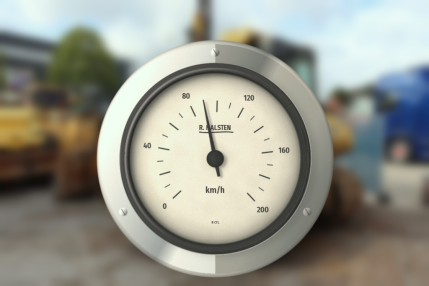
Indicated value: value=90 unit=km/h
